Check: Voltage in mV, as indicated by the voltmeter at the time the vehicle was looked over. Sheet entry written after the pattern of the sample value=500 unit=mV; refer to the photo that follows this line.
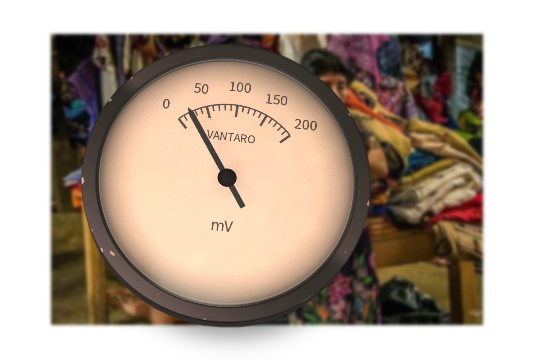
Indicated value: value=20 unit=mV
